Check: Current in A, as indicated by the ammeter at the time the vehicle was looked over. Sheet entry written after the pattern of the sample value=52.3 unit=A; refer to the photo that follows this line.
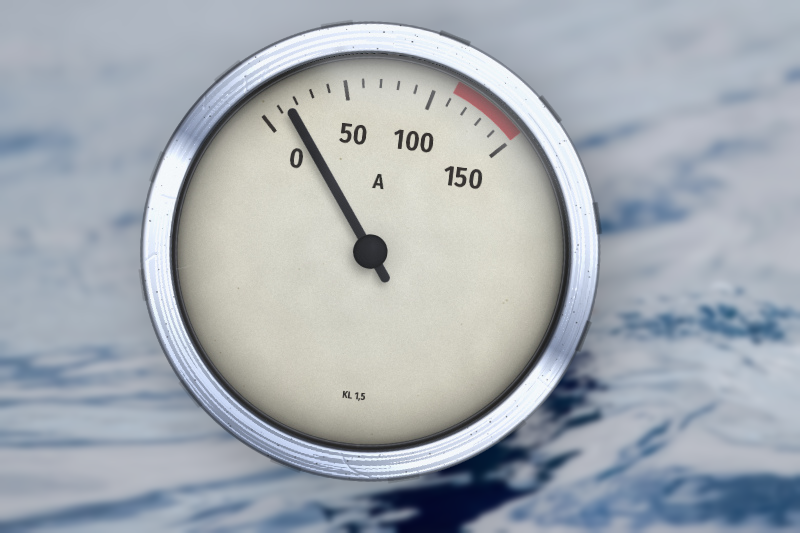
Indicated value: value=15 unit=A
